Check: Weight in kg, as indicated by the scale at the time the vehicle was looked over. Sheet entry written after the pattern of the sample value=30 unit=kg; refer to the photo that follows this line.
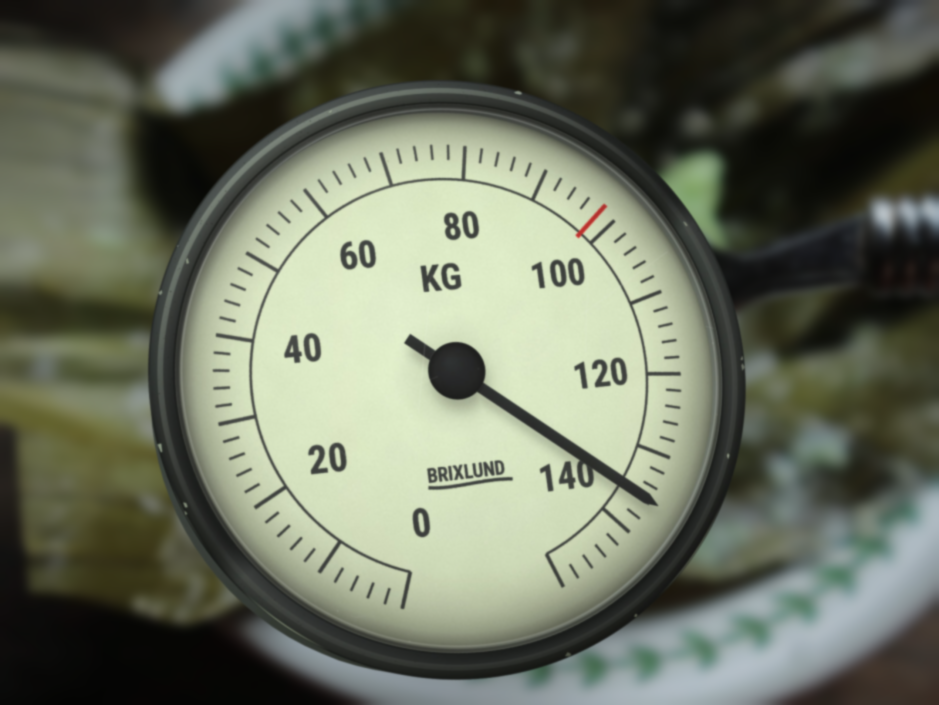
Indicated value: value=136 unit=kg
